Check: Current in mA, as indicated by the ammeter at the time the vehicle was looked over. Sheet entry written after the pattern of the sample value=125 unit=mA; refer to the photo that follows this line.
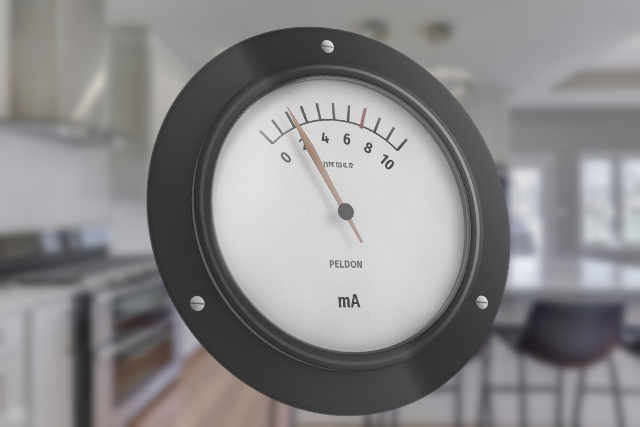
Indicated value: value=2 unit=mA
